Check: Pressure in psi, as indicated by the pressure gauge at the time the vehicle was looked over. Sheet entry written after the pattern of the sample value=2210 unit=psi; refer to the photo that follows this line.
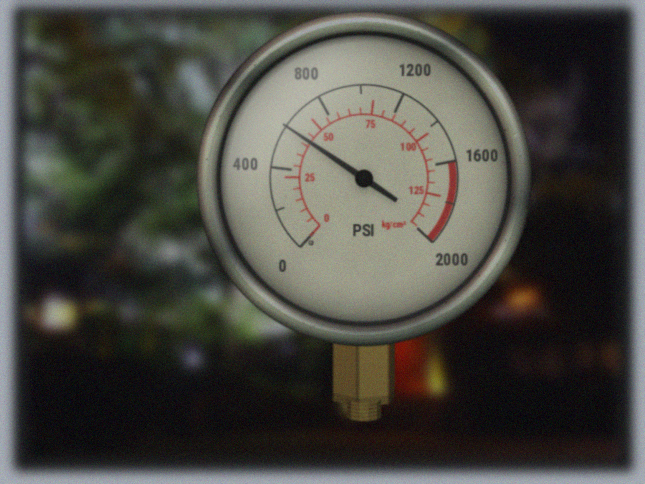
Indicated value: value=600 unit=psi
